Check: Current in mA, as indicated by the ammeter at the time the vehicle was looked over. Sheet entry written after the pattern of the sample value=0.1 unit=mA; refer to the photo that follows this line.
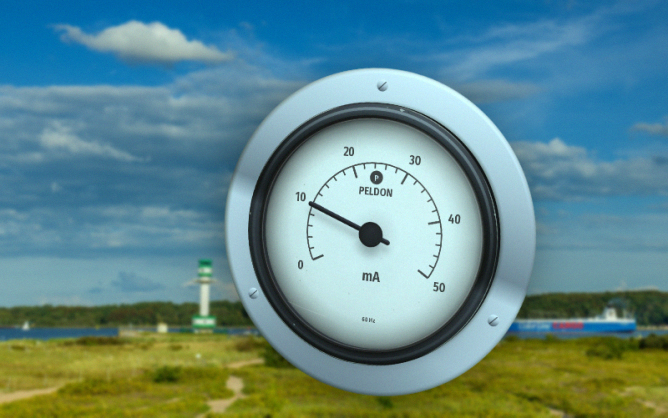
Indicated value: value=10 unit=mA
